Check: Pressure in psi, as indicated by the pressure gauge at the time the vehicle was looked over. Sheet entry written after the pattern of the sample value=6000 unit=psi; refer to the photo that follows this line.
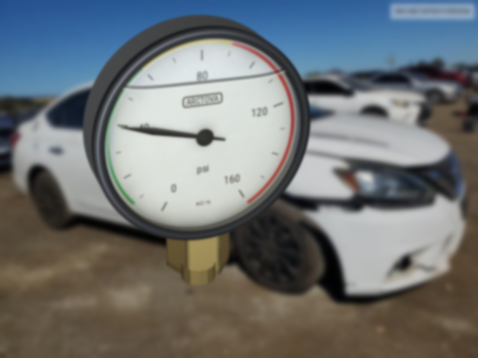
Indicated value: value=40 unit=psi
